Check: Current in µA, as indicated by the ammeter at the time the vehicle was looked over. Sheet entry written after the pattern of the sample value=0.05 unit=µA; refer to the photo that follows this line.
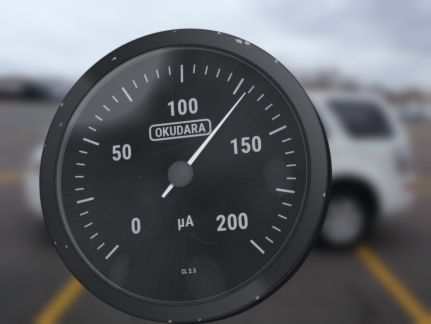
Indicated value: value=130 unit=µA
